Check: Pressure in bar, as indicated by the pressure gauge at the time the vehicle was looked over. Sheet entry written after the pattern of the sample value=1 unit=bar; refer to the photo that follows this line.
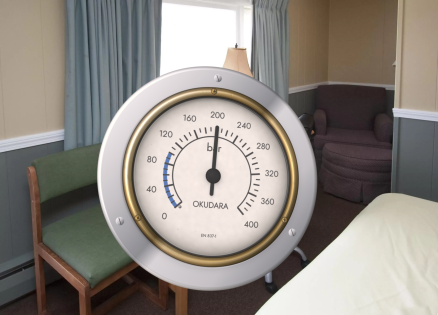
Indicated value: value=200 unit=bar
